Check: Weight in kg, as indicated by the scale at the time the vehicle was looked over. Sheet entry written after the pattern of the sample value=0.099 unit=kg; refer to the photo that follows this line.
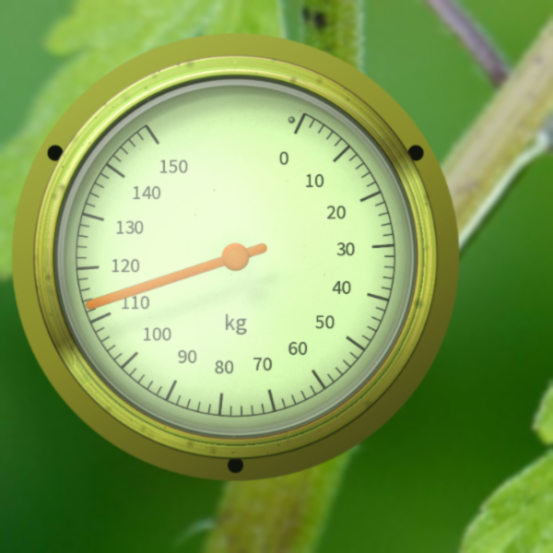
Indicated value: value=113 unit=kg
